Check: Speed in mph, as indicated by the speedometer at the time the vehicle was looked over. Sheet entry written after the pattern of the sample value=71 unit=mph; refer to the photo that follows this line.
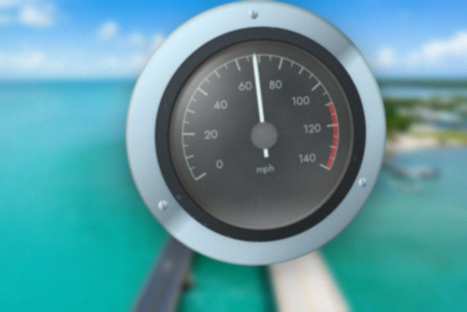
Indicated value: value=67.5 unit=mph
